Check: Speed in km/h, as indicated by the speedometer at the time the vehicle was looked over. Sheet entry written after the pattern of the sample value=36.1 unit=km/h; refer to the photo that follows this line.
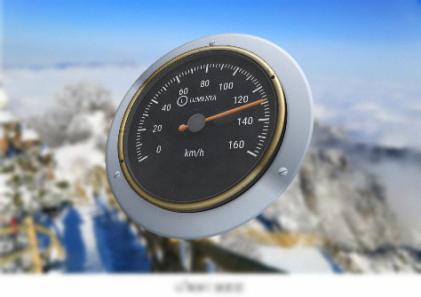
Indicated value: value=130 unit=km/h
